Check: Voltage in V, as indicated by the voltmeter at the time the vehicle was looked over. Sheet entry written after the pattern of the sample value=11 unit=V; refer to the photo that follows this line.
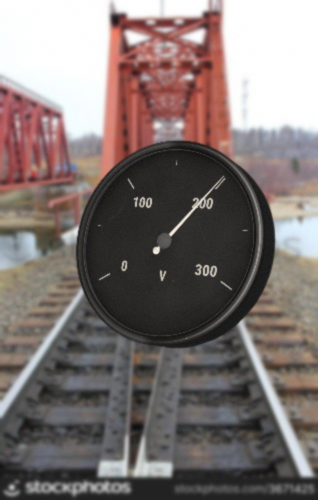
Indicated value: value=200 unit=V
